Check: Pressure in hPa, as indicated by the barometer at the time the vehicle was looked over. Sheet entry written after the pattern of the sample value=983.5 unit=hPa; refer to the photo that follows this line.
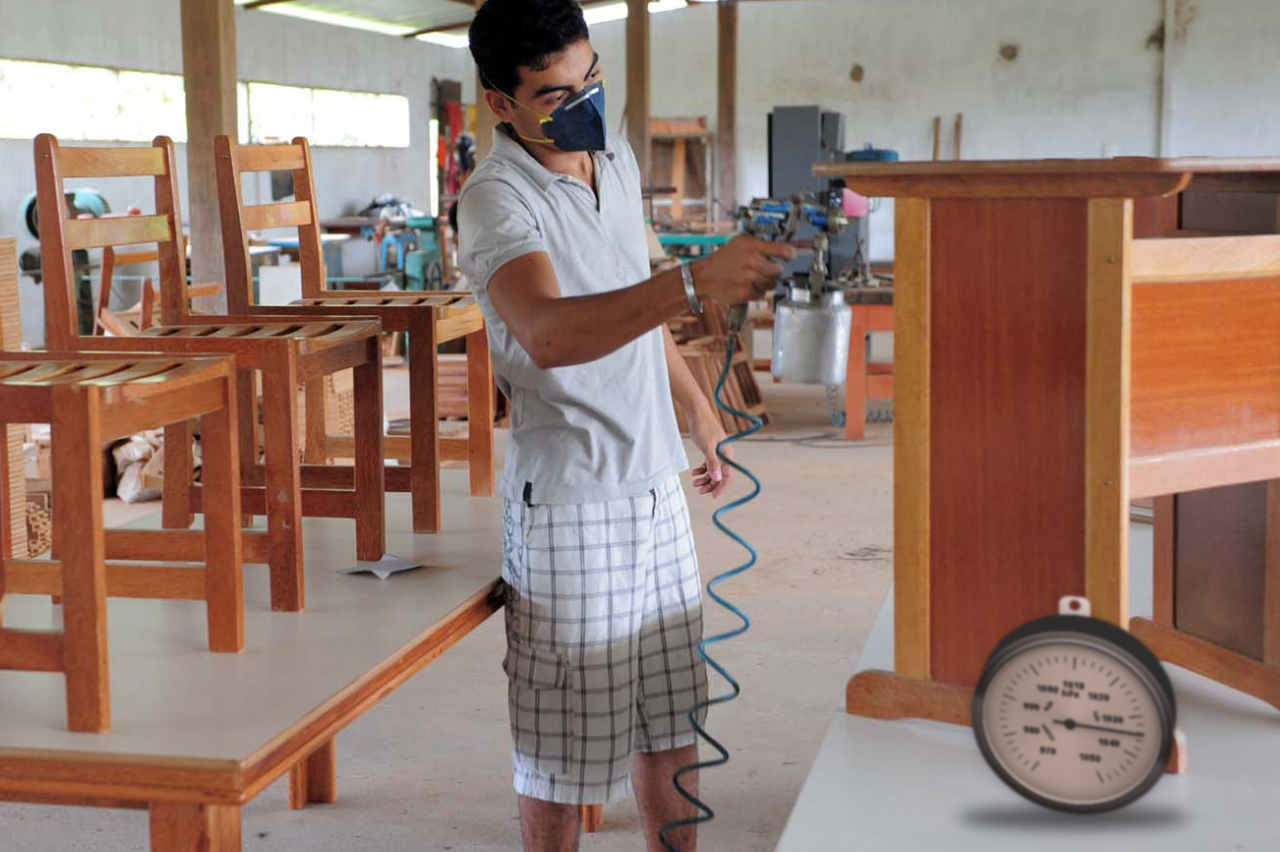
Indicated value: value=1034 unit=hPa
